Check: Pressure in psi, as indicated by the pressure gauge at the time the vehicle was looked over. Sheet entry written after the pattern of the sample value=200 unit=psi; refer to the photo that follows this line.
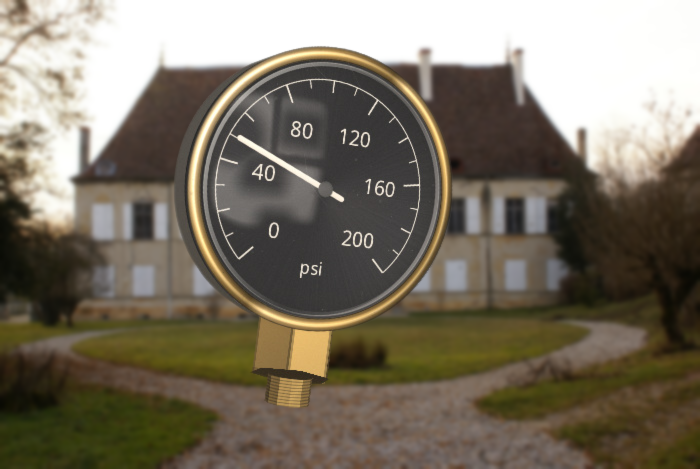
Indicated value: value=50 unit=psi
